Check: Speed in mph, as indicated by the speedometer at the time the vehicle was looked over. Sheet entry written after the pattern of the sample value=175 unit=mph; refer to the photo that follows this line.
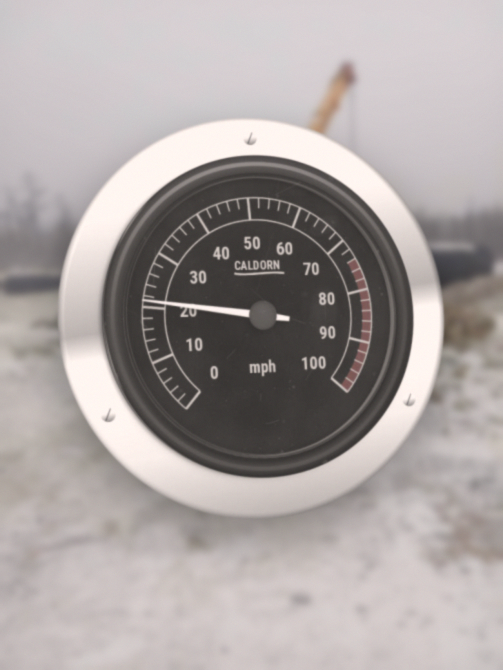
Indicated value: value=21 unit=mph
